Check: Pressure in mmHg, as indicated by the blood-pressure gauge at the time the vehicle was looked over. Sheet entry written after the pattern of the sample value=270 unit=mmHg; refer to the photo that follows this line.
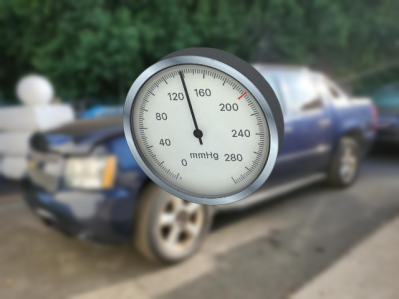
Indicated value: value=140 unit=mmHg
